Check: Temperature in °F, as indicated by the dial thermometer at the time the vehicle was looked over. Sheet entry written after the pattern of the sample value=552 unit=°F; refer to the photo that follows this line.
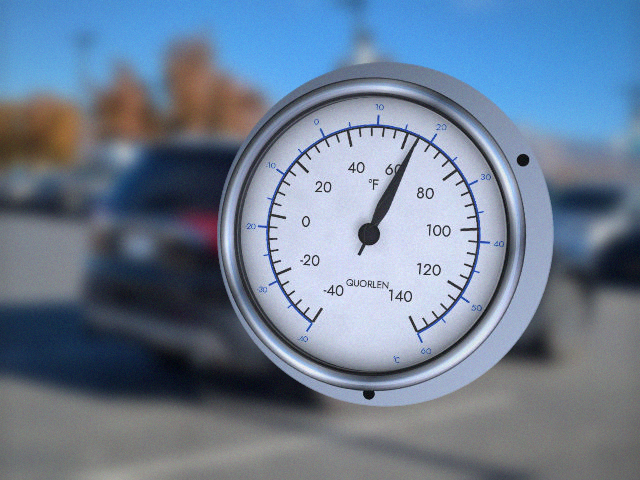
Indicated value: value=64 unit=°F
